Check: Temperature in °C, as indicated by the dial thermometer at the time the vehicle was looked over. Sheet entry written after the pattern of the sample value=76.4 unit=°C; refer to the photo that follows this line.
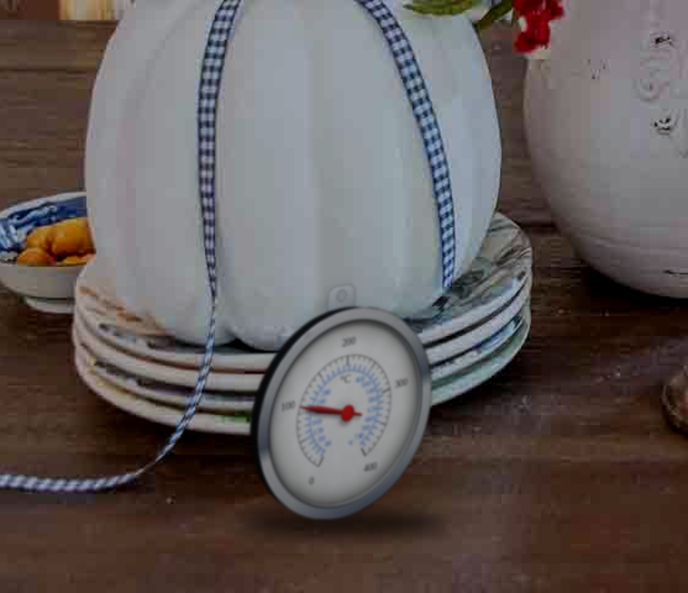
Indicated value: value=100 unit=°C
